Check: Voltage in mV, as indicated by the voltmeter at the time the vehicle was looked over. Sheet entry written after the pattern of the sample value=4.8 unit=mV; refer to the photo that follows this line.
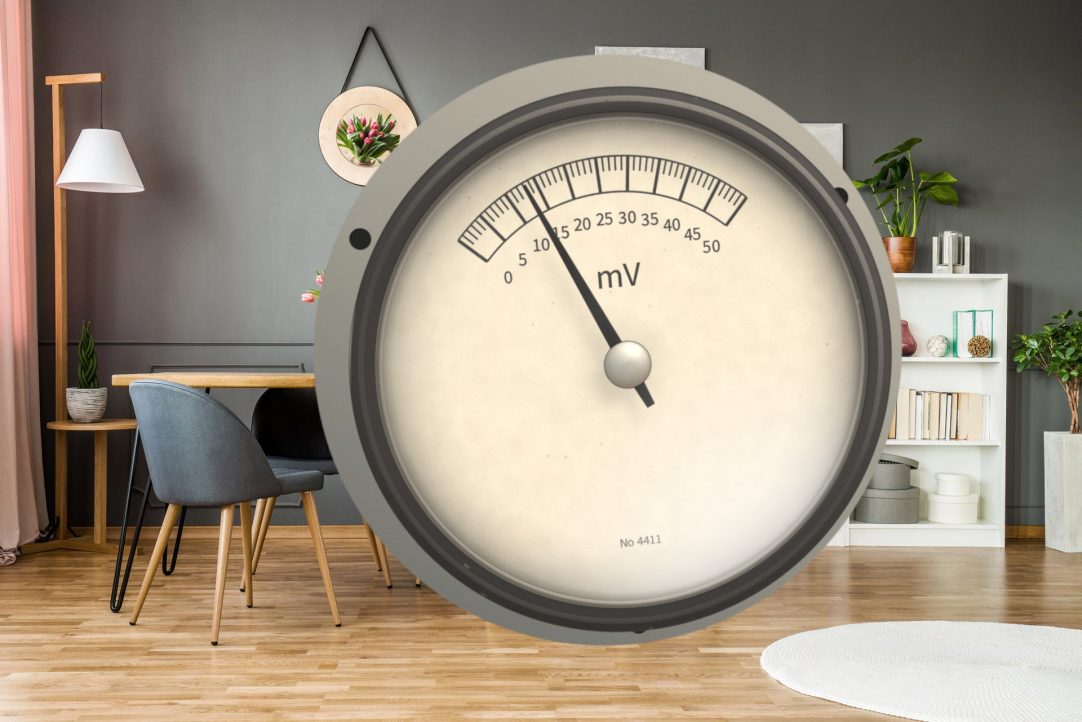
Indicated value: value=13 unit=mV
